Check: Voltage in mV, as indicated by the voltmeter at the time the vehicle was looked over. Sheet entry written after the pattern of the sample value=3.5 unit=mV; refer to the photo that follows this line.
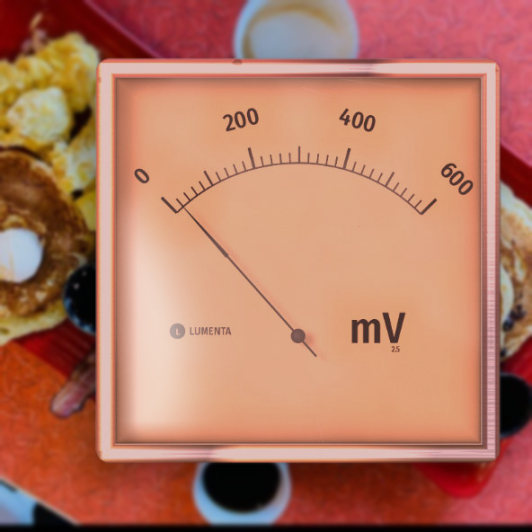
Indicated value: value=20 unit=mV
